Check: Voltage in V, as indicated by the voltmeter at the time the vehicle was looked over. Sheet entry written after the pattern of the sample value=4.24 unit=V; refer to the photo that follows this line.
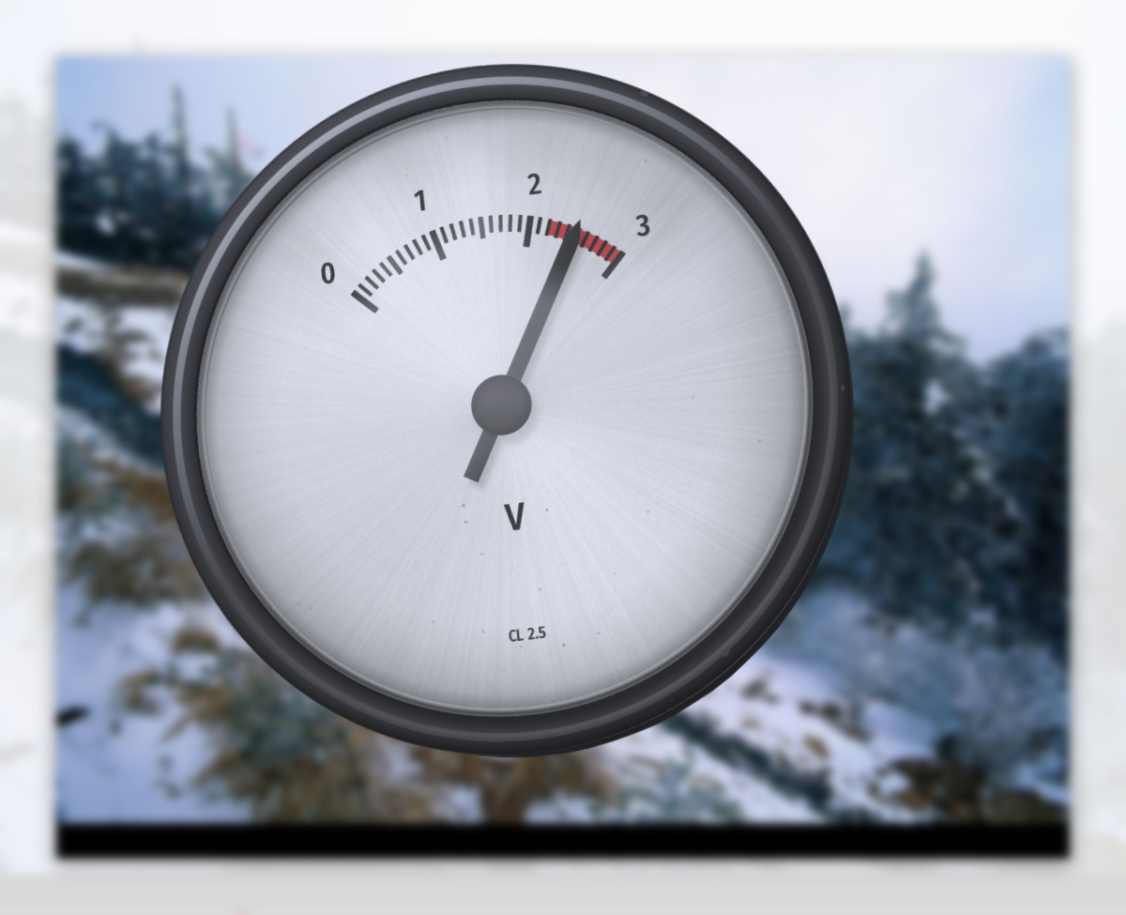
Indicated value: value=2.5 unit=V
